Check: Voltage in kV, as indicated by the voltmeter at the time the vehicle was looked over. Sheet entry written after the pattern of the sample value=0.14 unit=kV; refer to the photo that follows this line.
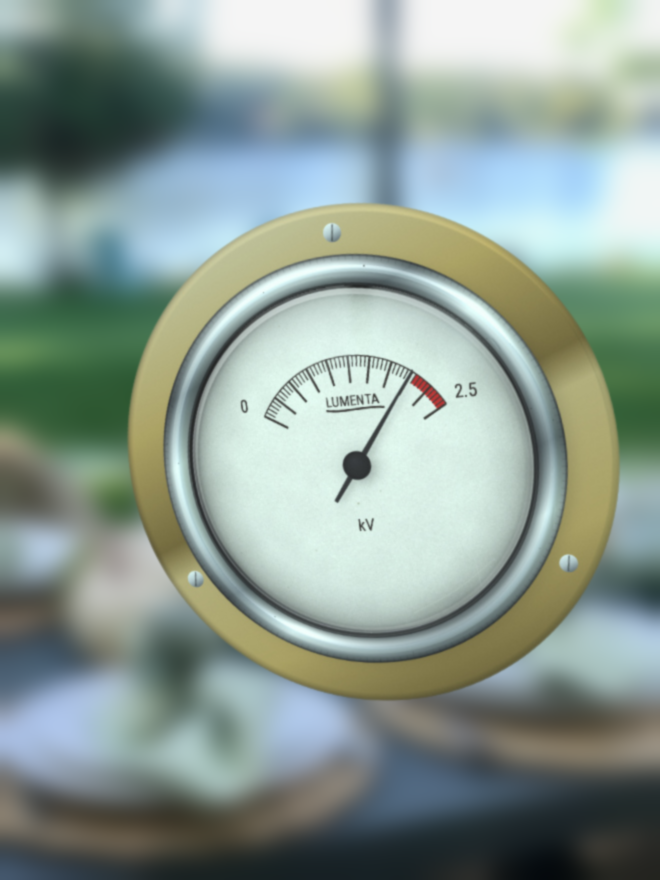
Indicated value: value=2 unit=kV
